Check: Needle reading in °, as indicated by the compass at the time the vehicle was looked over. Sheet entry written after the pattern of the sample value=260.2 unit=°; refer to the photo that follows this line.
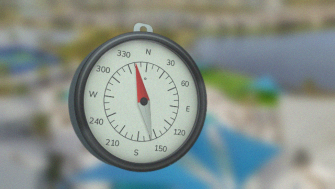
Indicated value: value=340 unit=°
